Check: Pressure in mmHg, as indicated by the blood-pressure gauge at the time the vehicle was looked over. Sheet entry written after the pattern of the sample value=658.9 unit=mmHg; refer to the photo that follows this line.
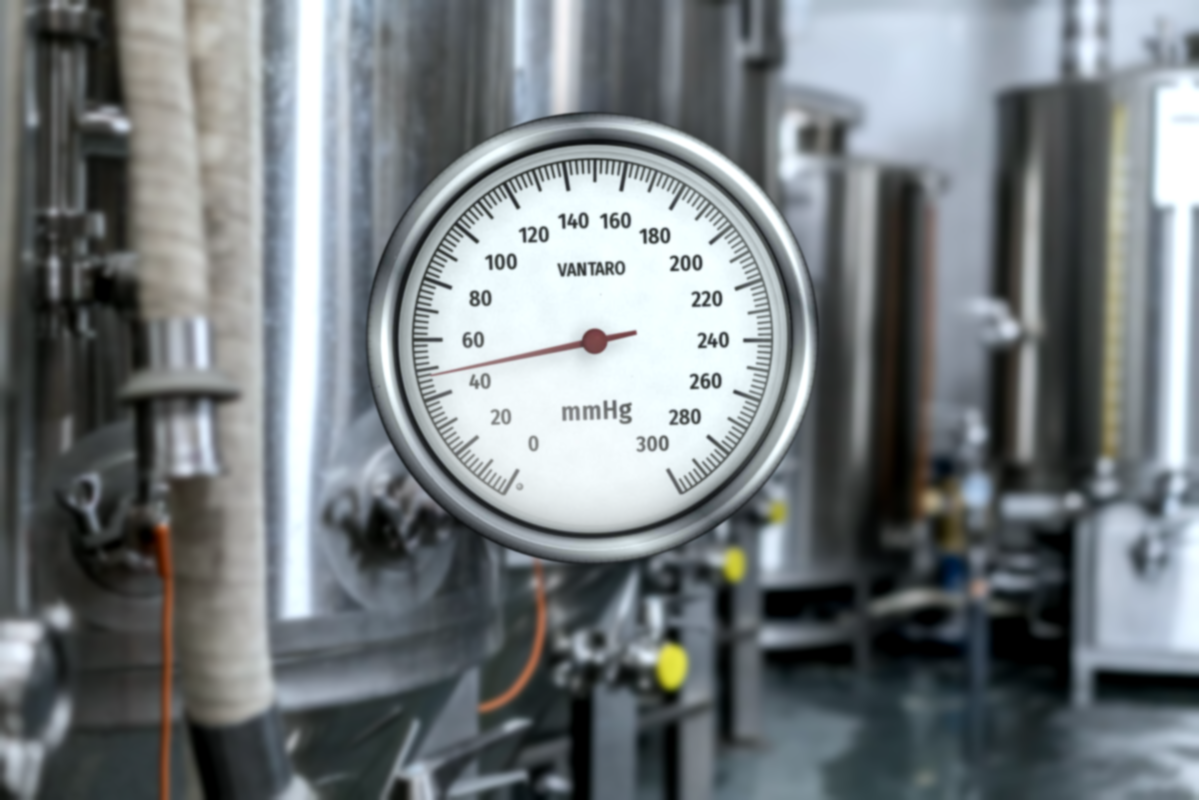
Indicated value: value=48 unit=mmHg
